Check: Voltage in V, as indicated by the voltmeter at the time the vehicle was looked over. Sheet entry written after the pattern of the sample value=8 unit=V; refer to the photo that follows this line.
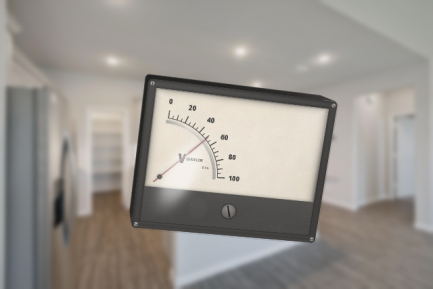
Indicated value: value=50 unit=V
